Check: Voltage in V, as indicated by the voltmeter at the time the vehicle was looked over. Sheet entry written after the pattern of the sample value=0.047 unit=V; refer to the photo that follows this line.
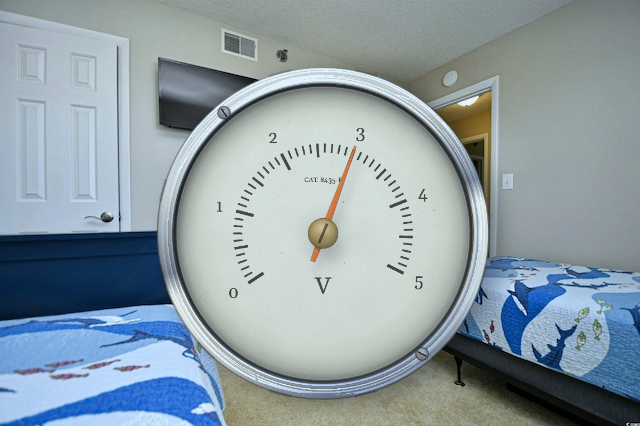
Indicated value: value=3 unit=V
